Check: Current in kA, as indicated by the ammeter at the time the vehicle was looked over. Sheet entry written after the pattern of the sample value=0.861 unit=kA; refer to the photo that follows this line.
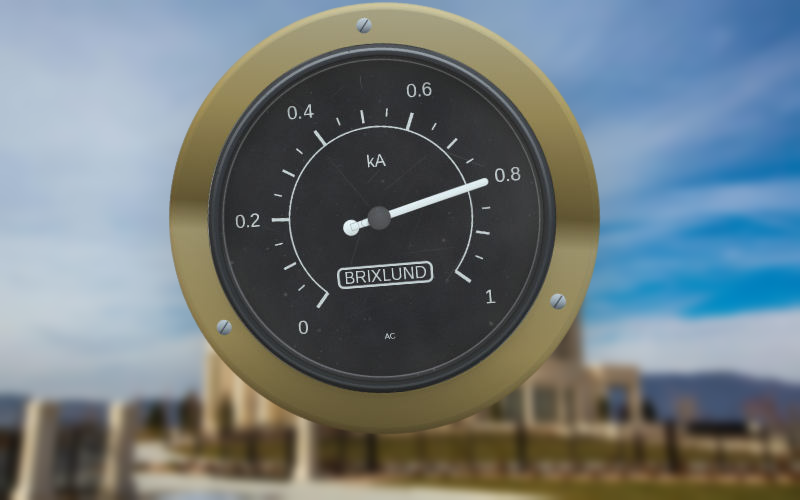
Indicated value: value=0.8 unit=kA
